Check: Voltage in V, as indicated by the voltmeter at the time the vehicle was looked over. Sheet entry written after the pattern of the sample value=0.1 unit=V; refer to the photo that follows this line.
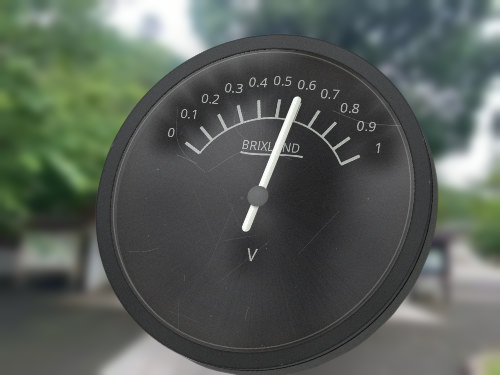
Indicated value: value=0.6 unit=V
